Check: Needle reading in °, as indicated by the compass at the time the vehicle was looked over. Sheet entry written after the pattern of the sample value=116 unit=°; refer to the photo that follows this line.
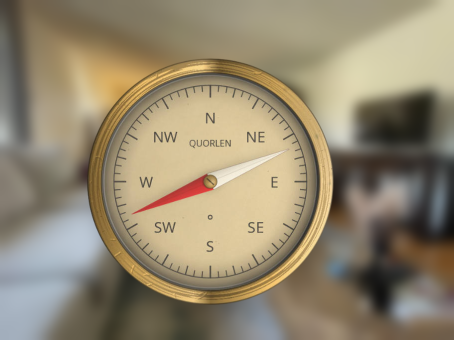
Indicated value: value=247.5 unit=°
